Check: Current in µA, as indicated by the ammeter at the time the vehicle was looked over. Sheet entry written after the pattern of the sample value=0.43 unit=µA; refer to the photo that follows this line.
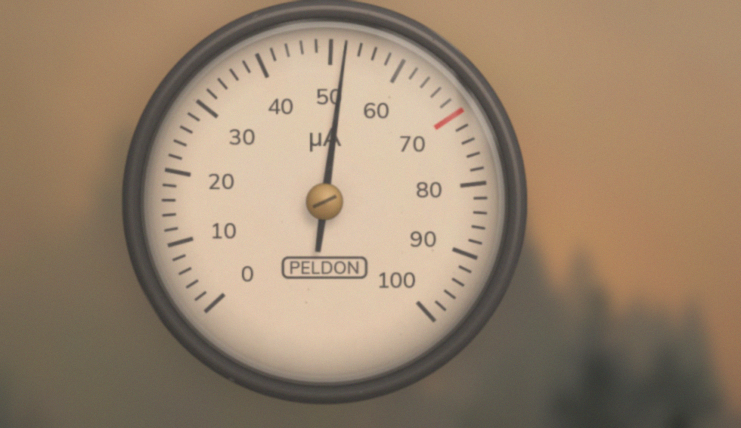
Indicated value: value=52 unit=µA
